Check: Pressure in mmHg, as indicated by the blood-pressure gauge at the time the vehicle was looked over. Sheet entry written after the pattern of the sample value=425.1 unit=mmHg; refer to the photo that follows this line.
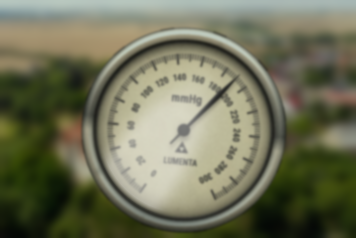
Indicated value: value=190 unit=mmHg
